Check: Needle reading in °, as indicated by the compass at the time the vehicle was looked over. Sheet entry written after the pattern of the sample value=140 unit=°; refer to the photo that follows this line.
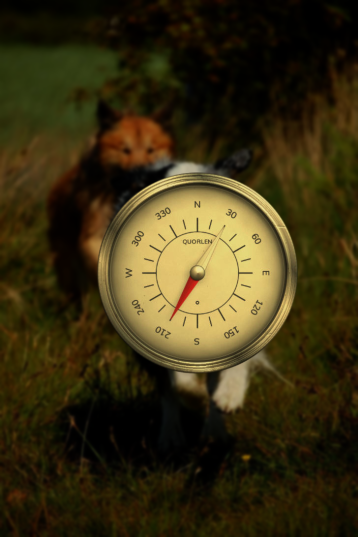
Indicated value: value=210 unit=°
